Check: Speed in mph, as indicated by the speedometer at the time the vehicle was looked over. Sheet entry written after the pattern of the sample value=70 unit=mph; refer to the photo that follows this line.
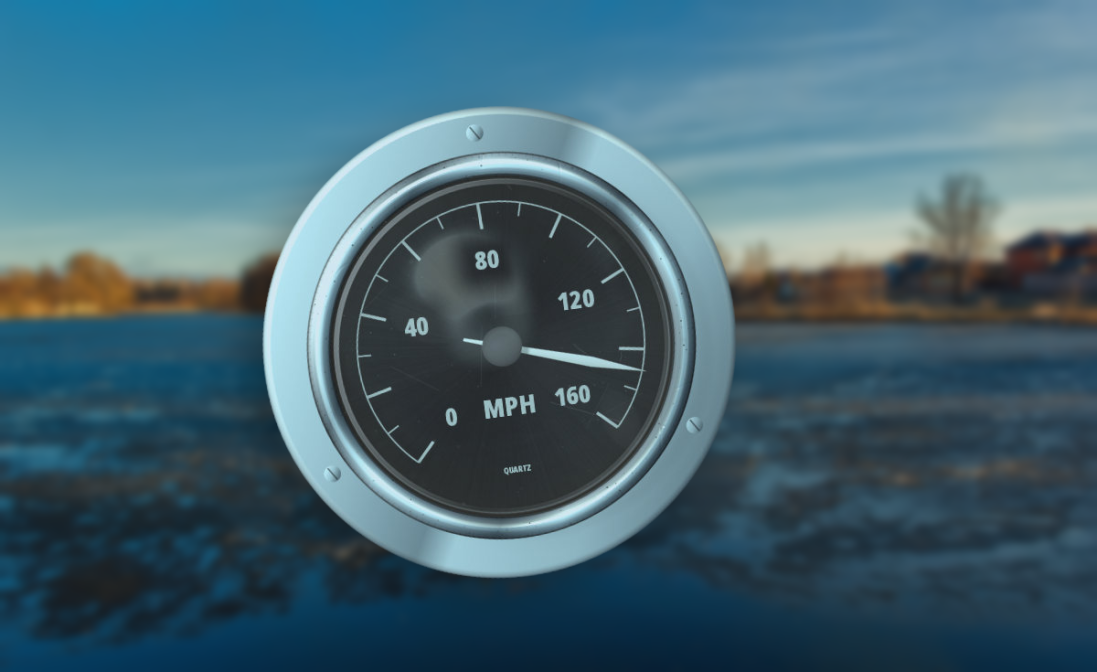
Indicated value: value=145 unit=mph
